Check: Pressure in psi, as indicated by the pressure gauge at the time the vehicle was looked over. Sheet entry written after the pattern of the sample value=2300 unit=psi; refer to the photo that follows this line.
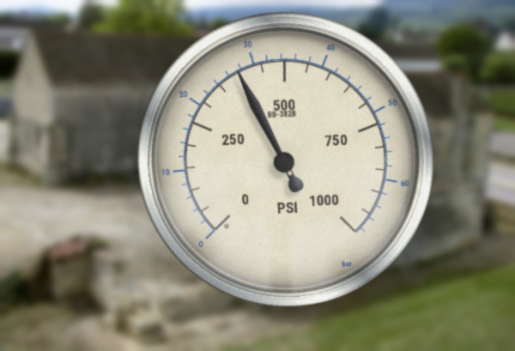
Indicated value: value=400 unit=psi
